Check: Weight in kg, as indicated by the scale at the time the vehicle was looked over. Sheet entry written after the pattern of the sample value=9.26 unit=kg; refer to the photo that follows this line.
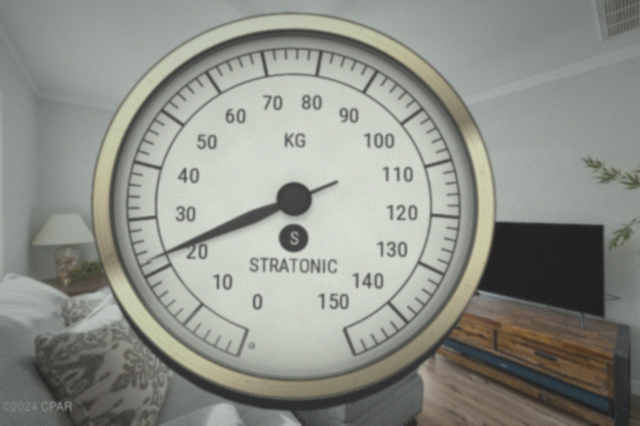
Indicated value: value=22 unit=kg
